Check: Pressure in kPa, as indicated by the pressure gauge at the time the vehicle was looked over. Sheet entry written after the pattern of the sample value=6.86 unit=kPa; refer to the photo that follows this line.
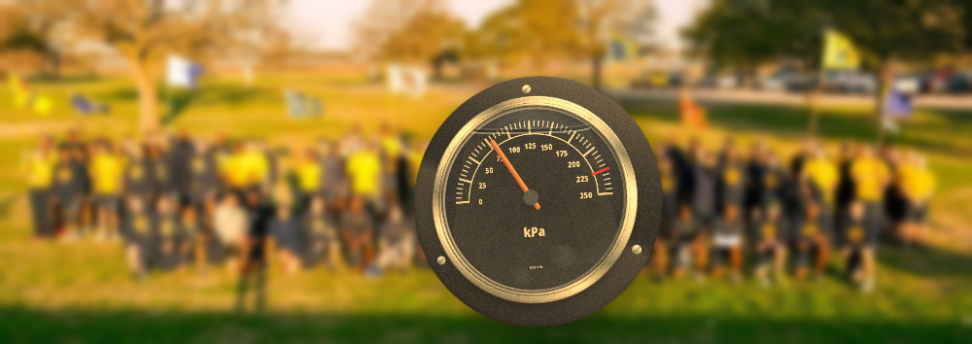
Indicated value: value=80 unit=kPa
